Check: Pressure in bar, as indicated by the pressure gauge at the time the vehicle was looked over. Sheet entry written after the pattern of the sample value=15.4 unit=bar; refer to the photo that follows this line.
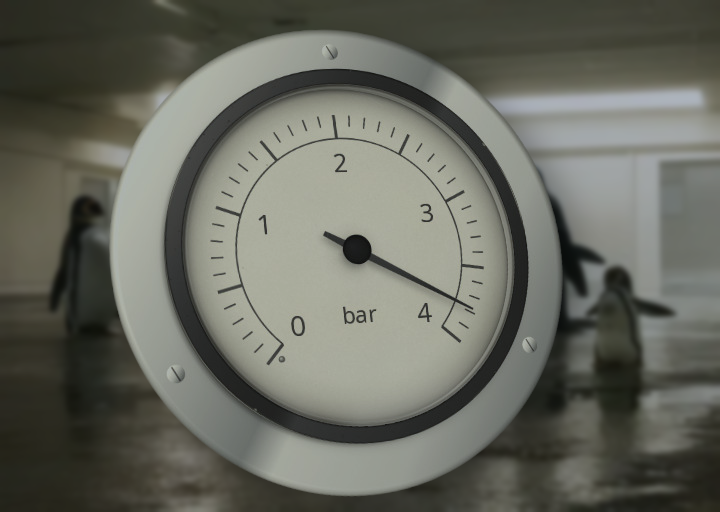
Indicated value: value=3.8 unit=bar
